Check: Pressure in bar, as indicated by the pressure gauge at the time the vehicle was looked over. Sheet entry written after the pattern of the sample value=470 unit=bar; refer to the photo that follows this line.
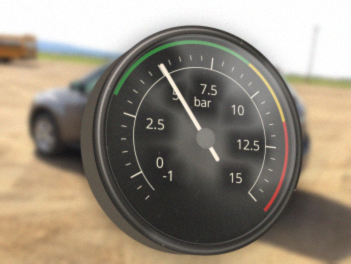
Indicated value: value=5 unit=bar
